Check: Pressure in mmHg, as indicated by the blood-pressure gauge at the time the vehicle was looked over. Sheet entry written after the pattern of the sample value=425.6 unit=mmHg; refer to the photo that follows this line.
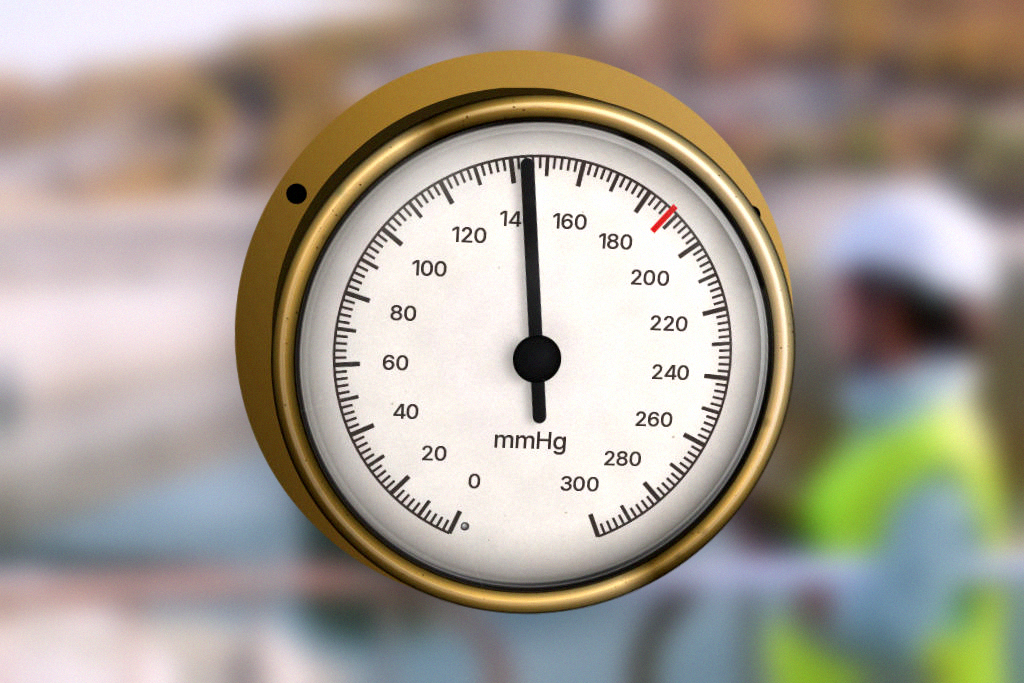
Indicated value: value=144 unit=mmHg
